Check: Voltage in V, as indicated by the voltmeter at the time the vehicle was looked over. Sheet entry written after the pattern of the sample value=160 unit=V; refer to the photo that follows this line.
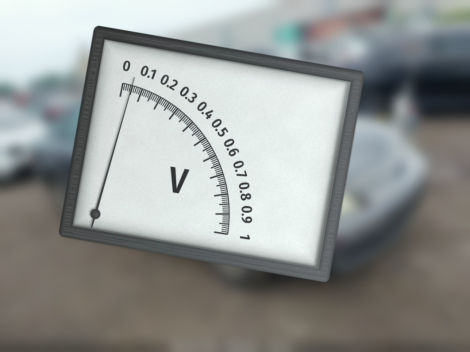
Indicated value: value=0.05 unit=V
